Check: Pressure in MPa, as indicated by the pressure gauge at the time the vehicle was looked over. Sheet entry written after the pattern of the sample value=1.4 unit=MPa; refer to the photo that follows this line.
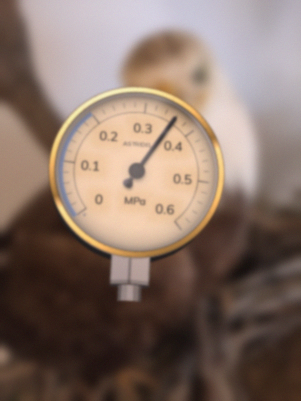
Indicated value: value=0.36 unit=MPa
